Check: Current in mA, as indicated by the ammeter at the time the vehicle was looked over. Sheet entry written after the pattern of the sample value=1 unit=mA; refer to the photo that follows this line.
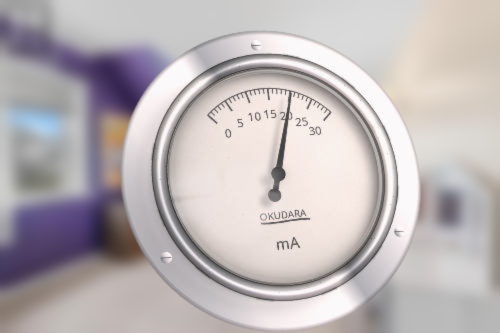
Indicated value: value=20 unit=mA
